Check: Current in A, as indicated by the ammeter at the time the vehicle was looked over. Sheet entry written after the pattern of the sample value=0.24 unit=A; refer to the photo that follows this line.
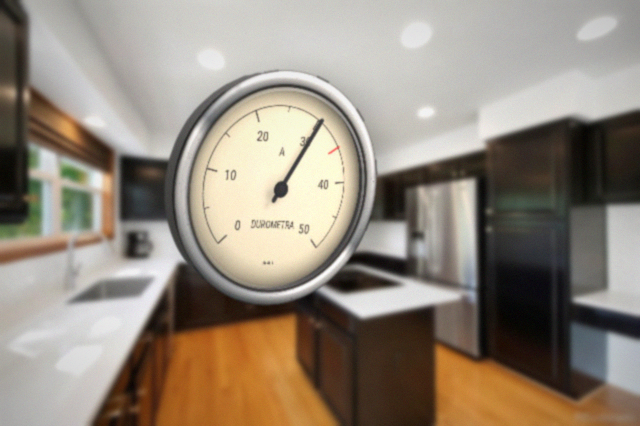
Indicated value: value=30 unit=A
